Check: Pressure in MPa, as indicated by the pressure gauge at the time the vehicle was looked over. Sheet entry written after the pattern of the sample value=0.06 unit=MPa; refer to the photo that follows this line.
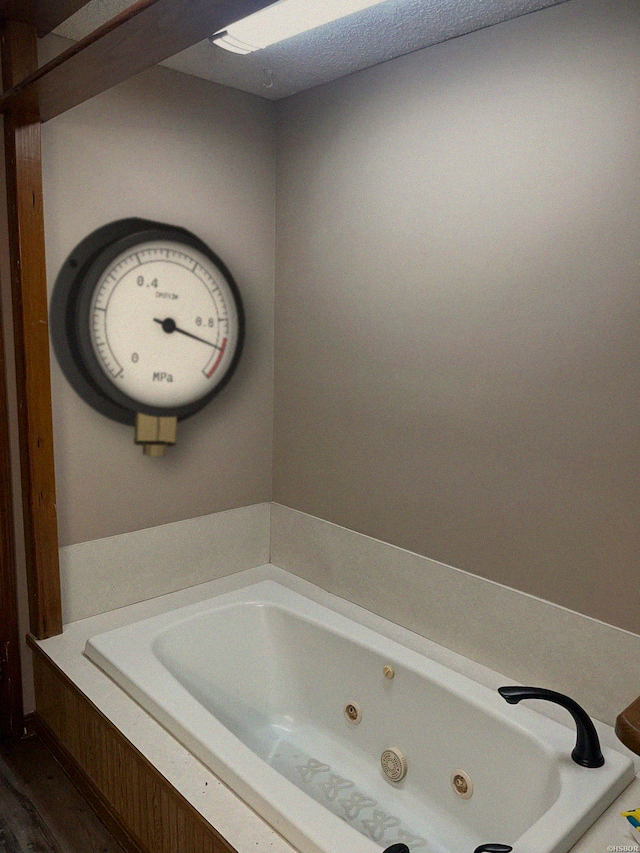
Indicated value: value=0.9 unit=MPa
